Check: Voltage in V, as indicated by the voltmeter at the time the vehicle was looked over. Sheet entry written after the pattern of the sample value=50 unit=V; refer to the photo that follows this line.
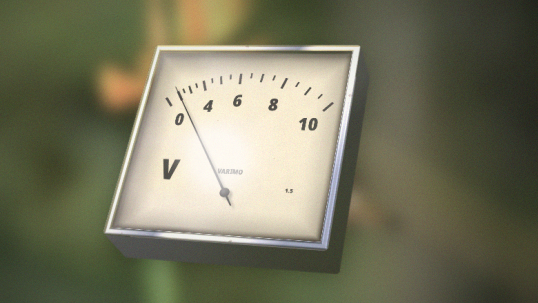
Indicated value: value=2 unit=V
